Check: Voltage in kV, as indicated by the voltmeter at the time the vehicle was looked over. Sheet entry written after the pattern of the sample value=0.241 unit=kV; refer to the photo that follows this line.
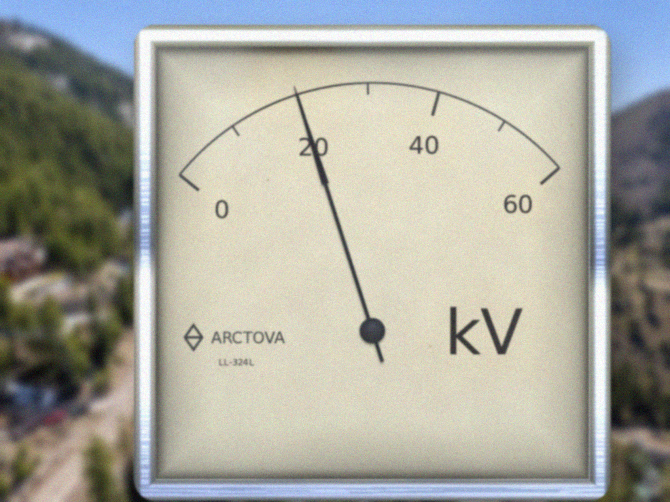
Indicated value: value=20 unit=kV
